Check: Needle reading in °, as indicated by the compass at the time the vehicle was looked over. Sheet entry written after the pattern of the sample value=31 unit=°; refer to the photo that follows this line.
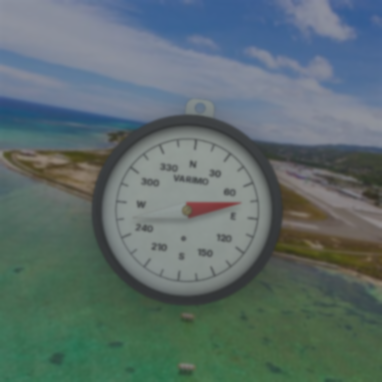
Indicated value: value=75 unit=°
